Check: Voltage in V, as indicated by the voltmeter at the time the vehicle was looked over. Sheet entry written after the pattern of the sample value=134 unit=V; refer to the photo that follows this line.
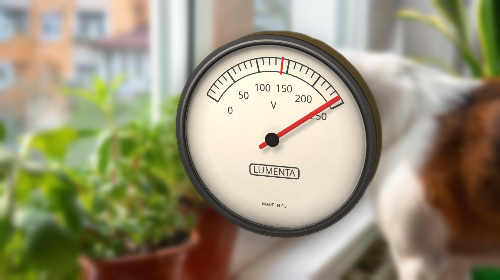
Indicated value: value=240 unit=V
